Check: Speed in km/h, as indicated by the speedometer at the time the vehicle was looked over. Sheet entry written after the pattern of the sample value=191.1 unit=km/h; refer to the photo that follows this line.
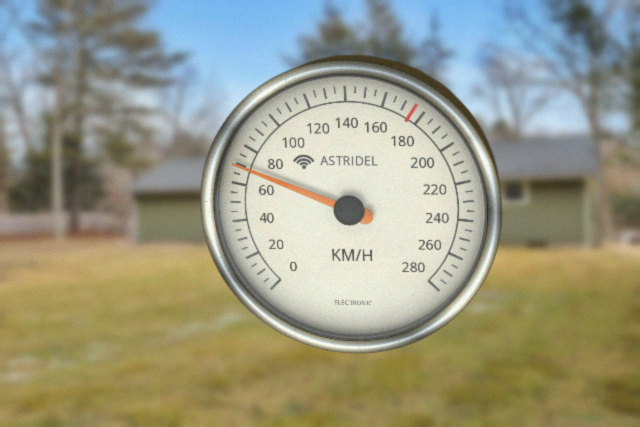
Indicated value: value=70 unit=km/h
